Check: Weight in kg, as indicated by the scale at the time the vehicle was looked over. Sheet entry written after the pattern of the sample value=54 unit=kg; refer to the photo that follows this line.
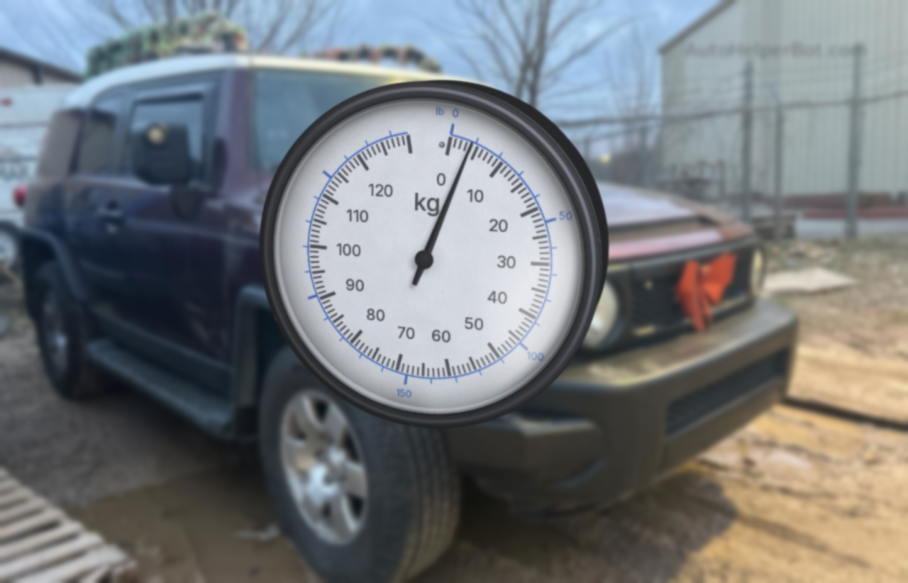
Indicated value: value=4 unit=kg
